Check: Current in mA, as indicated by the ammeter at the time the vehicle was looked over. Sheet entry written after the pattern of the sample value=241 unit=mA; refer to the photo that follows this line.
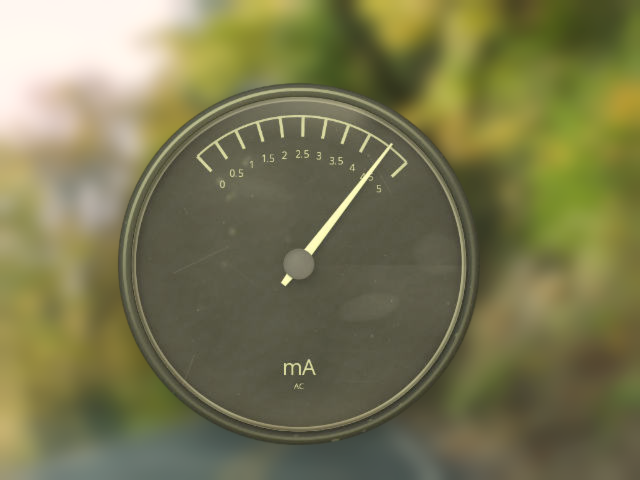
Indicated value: value=4.5 unit=mA
